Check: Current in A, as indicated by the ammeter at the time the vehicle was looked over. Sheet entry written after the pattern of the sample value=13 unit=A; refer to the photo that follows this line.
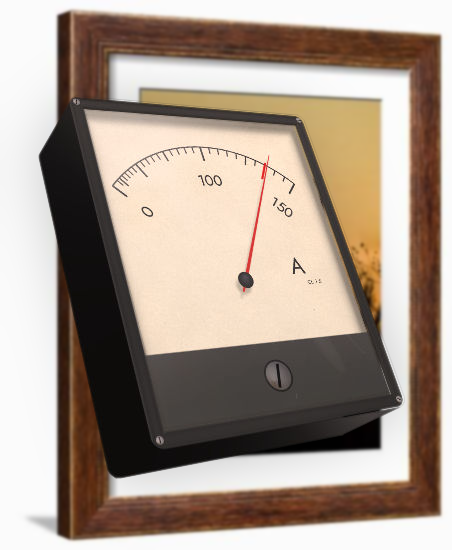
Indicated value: value=135 unit=A
